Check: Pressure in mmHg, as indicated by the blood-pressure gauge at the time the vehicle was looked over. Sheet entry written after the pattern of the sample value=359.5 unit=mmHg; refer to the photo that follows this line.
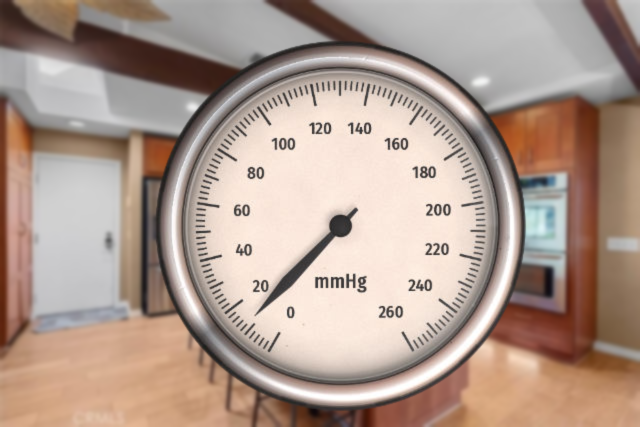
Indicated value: value=12 unit=mmHg
